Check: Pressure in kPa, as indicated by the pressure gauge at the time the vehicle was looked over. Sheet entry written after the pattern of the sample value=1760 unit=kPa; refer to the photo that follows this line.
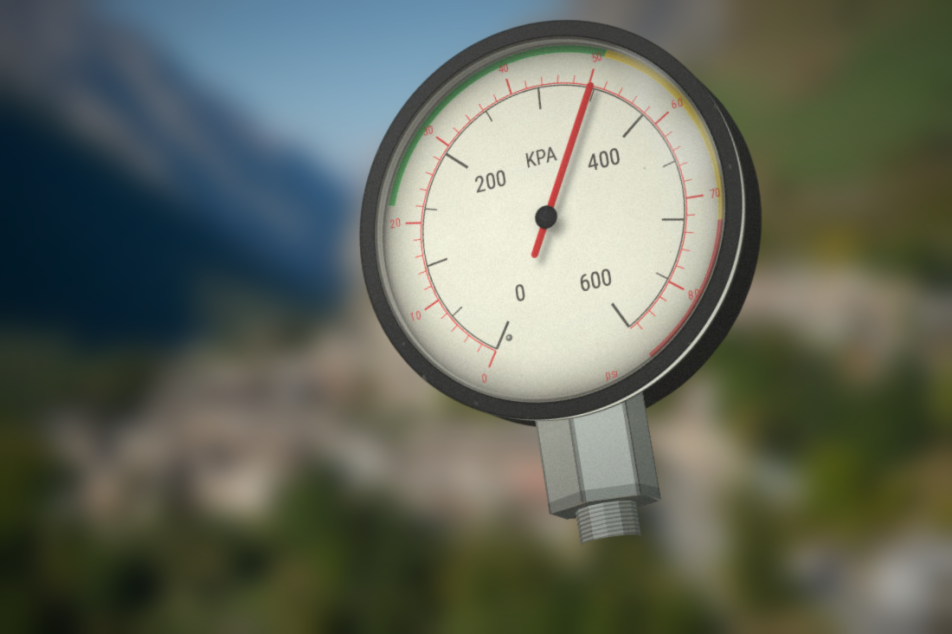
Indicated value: value=350 unit=kPa
